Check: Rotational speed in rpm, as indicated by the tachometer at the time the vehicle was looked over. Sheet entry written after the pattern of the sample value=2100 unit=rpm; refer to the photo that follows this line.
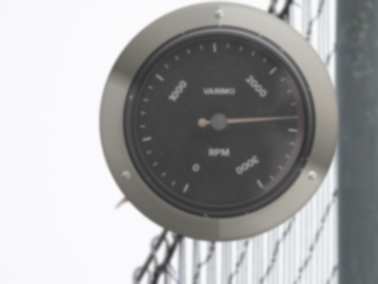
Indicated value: value=2400 unit=rpm
